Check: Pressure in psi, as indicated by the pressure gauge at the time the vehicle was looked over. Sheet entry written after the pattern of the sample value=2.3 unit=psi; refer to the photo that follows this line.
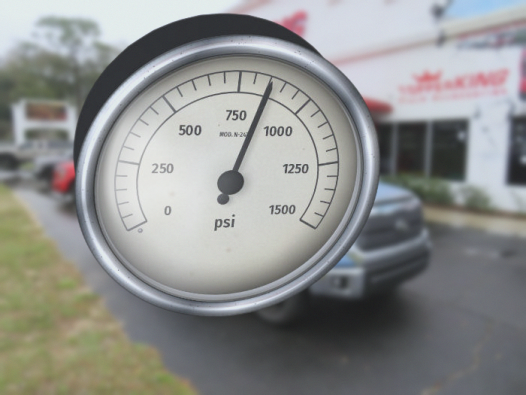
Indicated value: value=850 unit=psi
